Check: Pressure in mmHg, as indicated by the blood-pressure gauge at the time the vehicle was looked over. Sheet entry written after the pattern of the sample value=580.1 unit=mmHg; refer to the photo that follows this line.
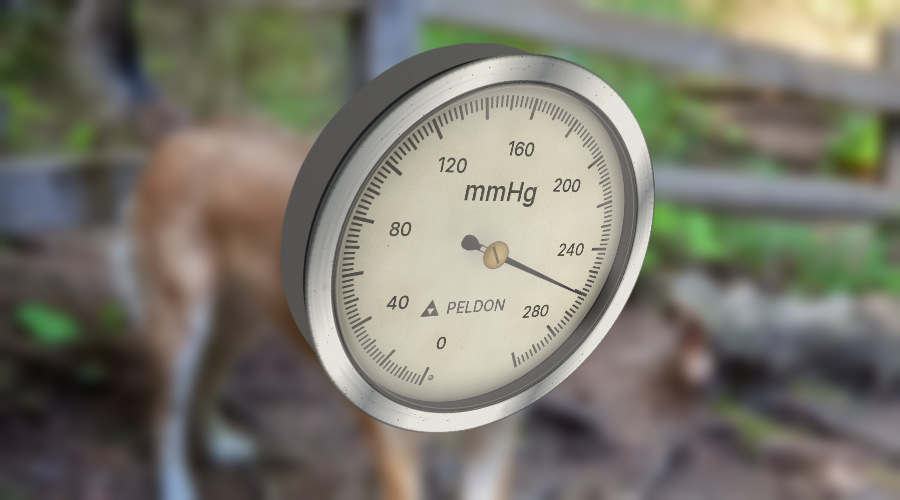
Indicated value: value=260 unit=mmHg
